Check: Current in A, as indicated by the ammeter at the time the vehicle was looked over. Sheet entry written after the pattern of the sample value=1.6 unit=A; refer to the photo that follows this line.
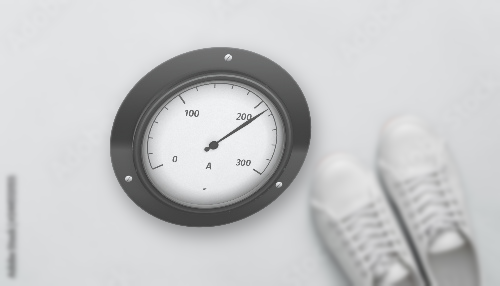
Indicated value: value=210 unit=A
